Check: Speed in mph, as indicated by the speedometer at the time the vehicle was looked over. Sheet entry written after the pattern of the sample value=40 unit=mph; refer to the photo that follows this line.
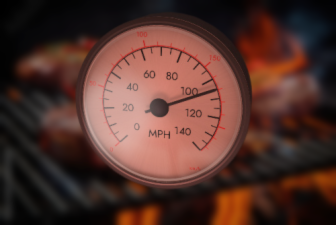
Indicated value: value=105 unit=mph
